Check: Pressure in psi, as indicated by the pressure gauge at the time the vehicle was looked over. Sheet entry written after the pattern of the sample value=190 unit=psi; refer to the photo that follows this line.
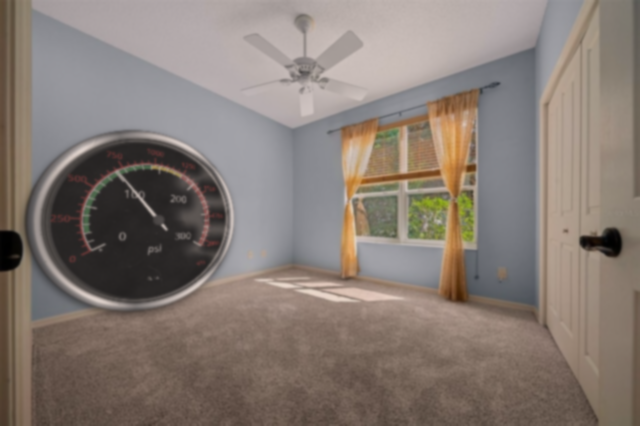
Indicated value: value=100 unit=psi
